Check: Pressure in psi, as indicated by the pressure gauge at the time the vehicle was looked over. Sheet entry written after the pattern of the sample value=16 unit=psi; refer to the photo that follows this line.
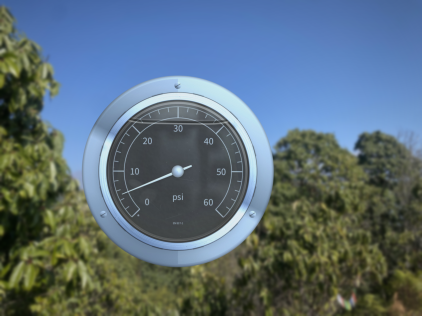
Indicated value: value=5 unit=psi
